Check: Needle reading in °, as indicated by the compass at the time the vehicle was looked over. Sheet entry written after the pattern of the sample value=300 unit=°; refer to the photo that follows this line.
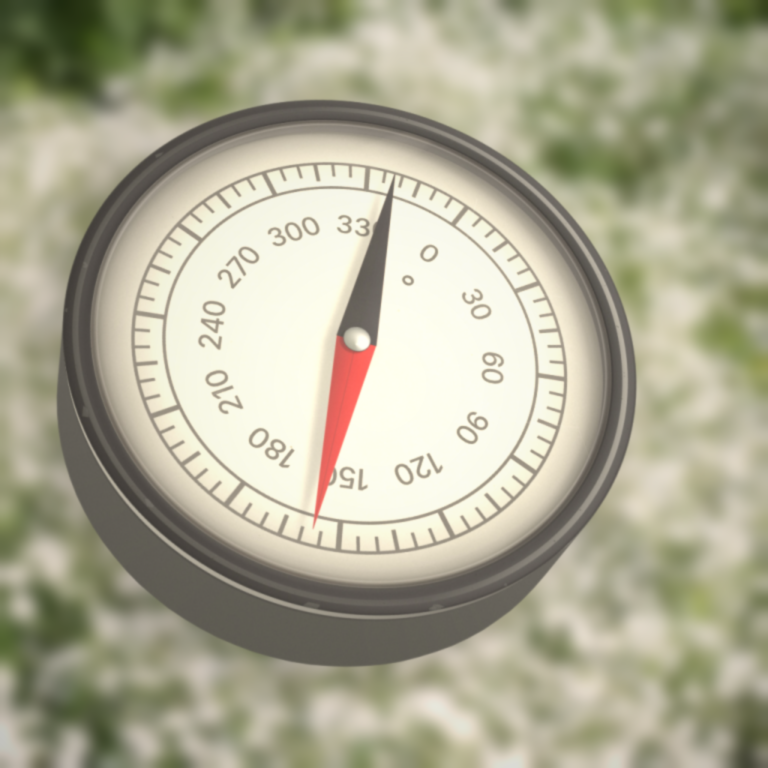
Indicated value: value=157.5 unit=°
